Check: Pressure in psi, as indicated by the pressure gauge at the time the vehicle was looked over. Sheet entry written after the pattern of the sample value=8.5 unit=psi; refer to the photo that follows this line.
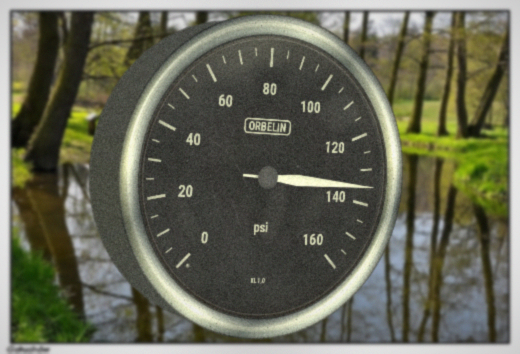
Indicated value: value=135 unit=psi
